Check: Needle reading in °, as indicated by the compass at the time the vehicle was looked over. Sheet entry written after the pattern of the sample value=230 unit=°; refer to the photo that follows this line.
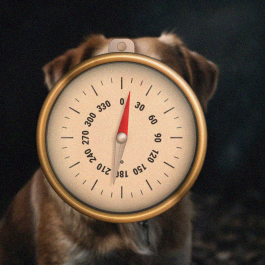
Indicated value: value=10 unit=°
